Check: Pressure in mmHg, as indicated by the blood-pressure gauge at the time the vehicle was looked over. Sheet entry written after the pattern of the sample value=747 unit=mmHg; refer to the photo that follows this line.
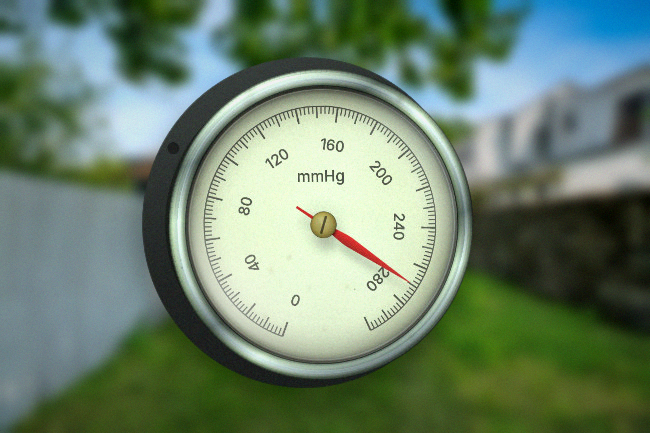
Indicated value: value=270 unit=mmHg
